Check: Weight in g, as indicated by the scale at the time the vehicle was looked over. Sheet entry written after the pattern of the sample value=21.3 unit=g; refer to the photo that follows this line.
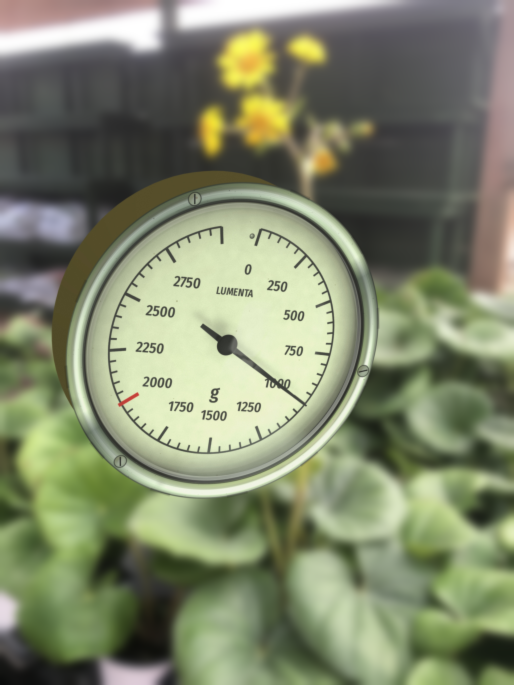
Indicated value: value=1000 unit=g
